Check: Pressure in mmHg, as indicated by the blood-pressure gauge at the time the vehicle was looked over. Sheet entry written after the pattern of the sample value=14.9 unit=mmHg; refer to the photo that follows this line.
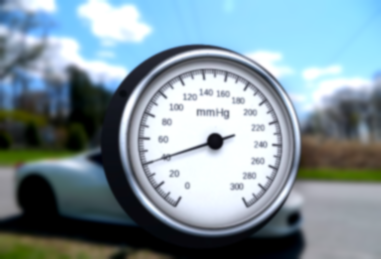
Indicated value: value=40 unit=mmHg
